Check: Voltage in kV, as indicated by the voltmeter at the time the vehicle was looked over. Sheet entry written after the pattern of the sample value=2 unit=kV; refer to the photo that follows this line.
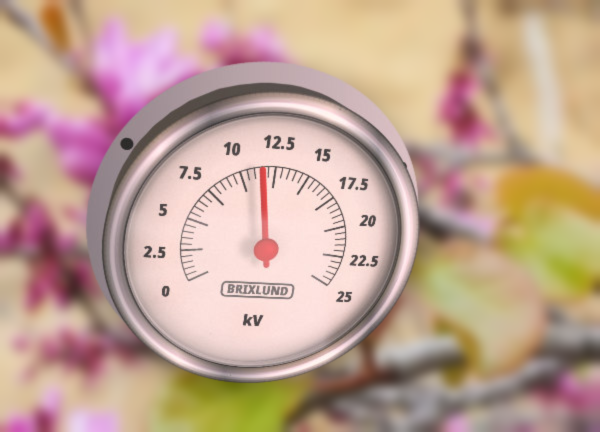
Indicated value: value=11.5 unit=kV
